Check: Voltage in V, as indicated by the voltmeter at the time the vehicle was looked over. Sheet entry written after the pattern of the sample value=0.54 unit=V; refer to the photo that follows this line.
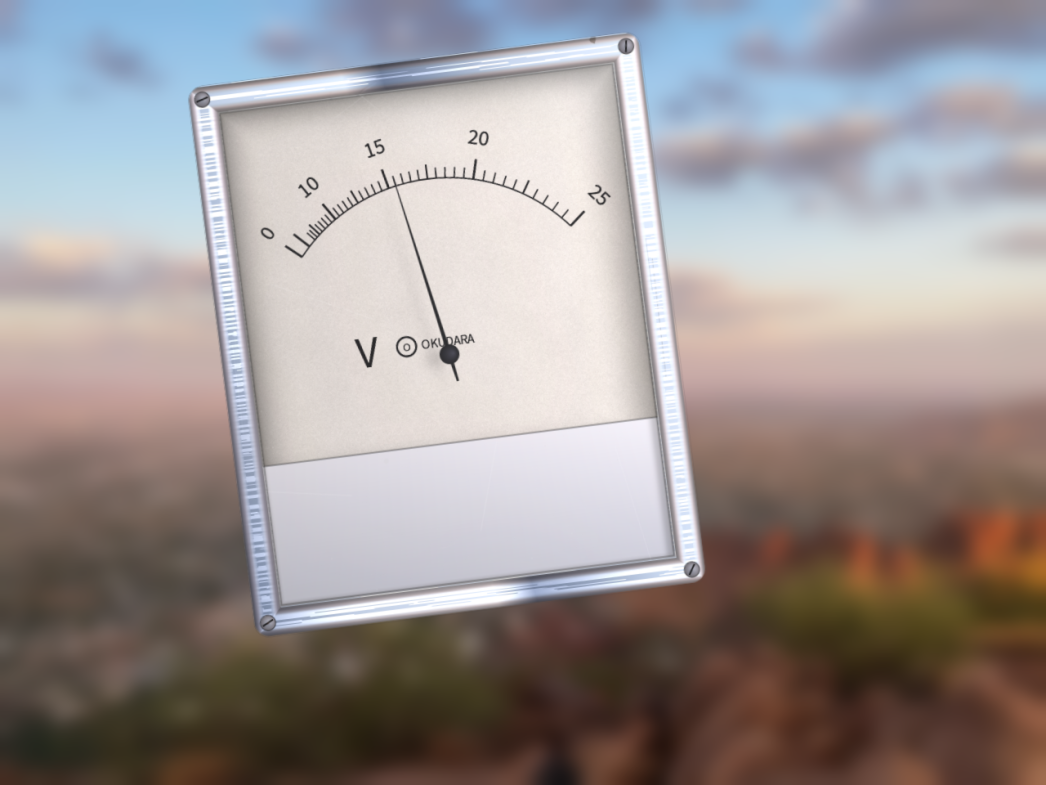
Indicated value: value=15.5 unit=V
